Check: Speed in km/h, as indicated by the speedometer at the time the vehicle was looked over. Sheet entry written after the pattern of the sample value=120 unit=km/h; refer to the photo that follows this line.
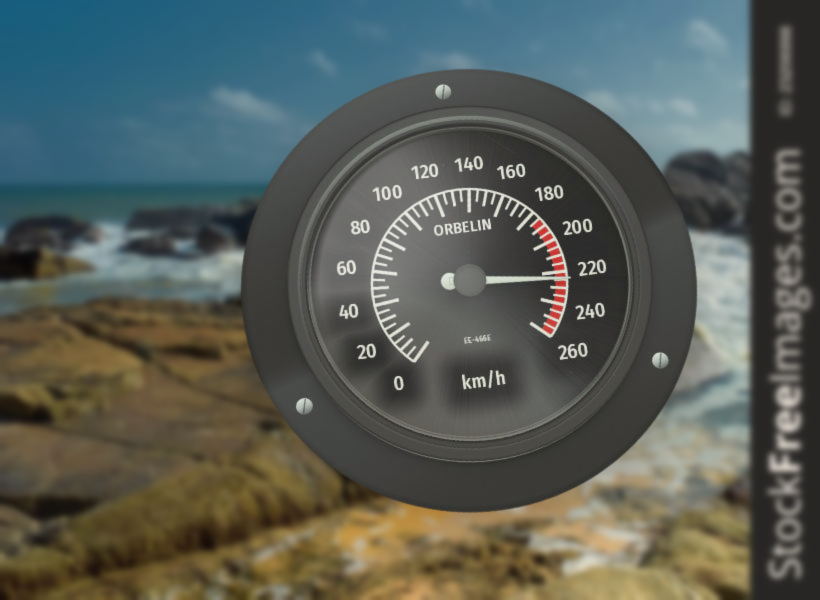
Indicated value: value=225 unit=km/h
